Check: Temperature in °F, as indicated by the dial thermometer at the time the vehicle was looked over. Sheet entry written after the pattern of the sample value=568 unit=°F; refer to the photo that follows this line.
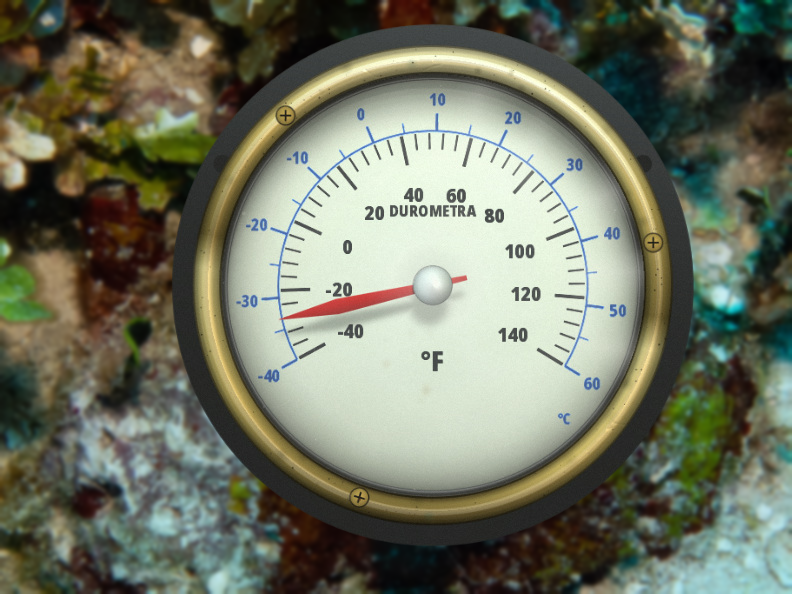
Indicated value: value=-28 unit=°F
